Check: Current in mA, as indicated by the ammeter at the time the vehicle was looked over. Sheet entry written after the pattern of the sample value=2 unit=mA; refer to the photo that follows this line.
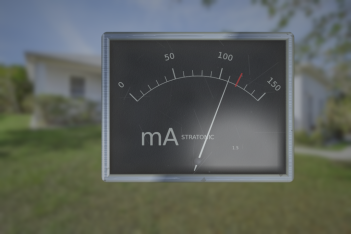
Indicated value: value=110 unit=mA
